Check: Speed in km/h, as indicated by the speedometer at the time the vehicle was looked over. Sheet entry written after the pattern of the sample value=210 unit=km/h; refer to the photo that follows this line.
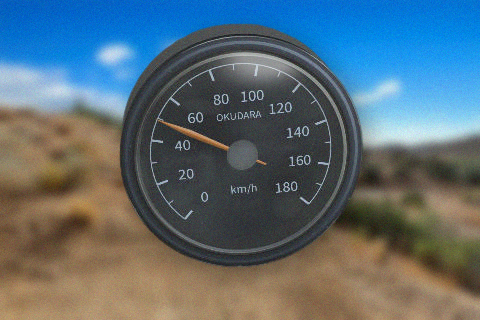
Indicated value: value=50 unit=km/h
